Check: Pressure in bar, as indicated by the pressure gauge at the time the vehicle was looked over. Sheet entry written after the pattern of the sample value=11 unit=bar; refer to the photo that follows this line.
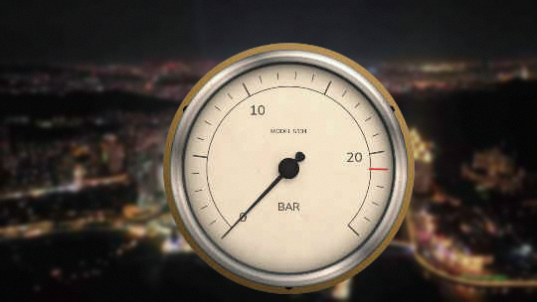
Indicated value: value=0 unit=bar
